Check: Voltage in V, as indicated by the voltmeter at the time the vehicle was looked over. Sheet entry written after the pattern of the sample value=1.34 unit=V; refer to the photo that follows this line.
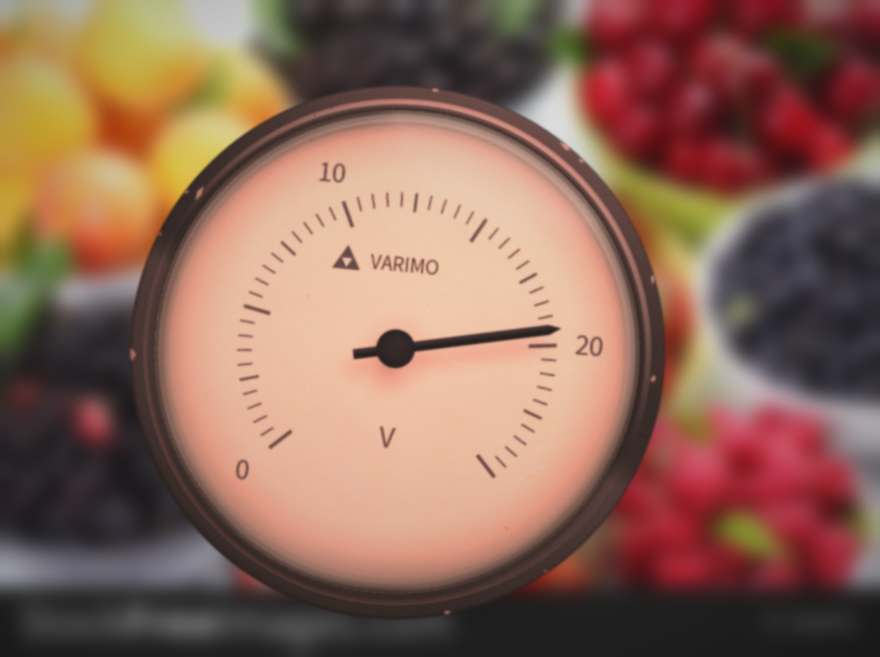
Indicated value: value=19.5 unit=V
